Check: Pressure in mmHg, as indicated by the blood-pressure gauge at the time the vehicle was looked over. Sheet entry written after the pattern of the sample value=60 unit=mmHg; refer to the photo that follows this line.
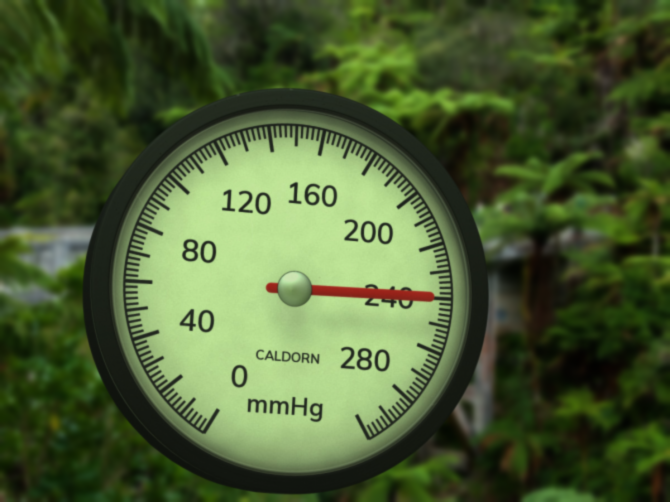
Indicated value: value=240 unit=mmHg
